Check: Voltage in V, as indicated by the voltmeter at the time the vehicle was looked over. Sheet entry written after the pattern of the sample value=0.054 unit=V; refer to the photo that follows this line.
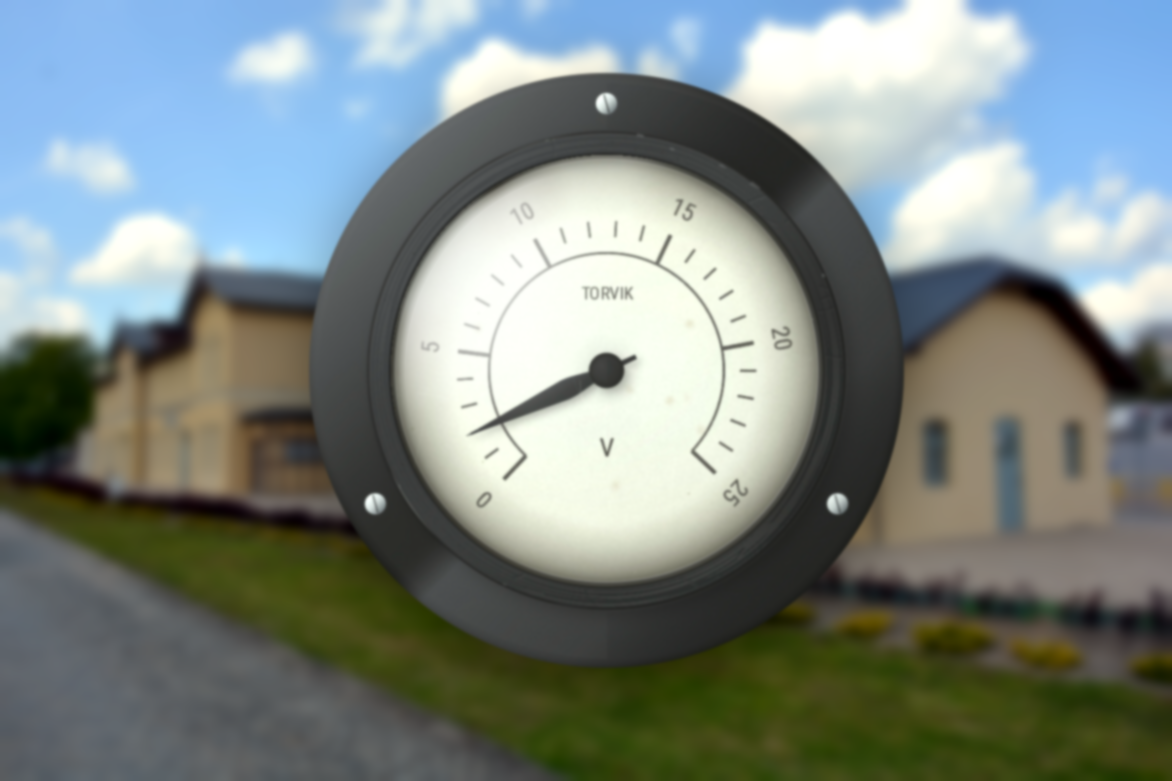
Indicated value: value=2 unit=V
